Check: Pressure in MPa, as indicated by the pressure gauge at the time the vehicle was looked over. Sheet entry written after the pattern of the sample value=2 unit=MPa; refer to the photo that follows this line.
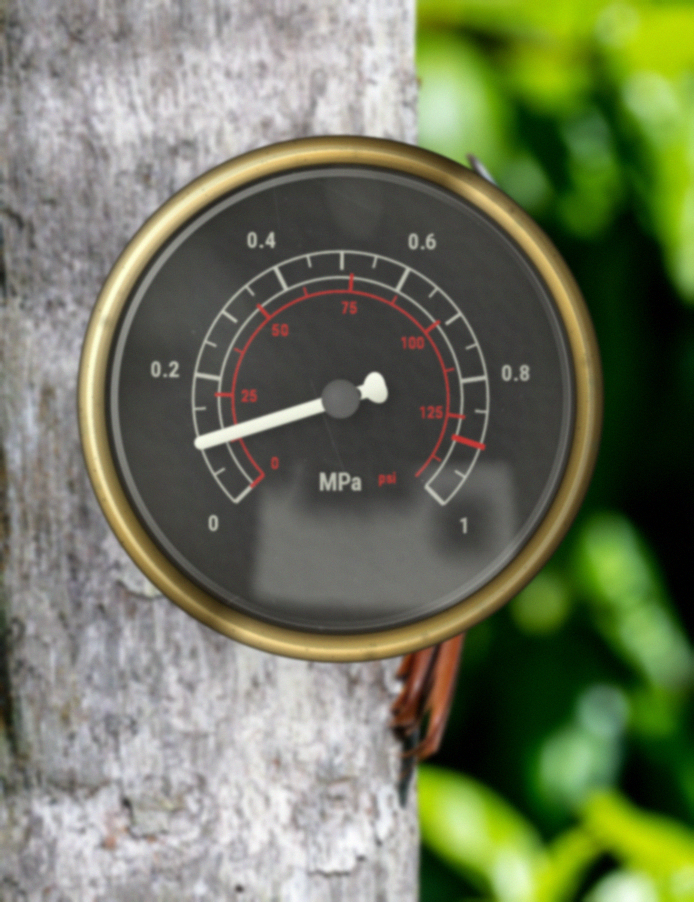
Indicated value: value=0.1 unit=MPa
